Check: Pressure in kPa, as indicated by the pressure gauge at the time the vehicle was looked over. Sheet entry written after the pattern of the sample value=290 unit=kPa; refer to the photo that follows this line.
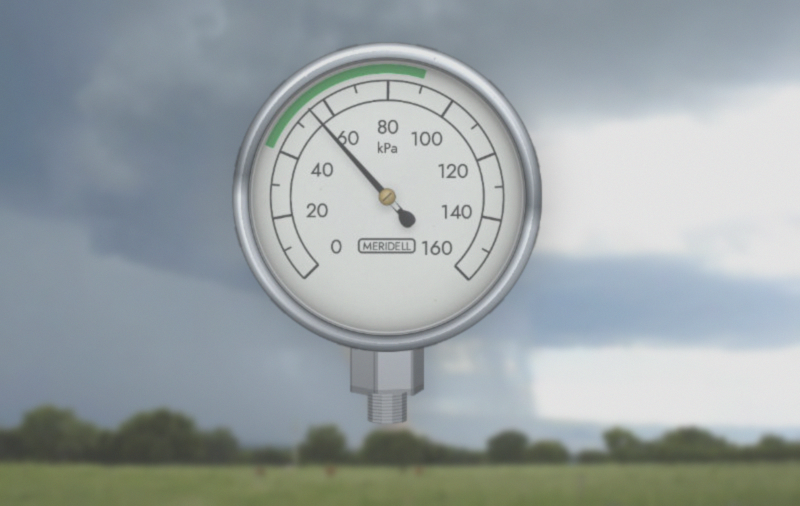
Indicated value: value=55 unit=kPa
